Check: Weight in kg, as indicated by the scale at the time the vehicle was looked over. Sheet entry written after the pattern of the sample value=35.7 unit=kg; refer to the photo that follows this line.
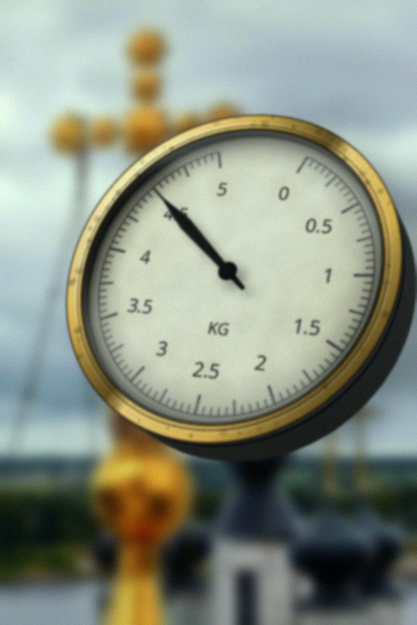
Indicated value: value=4.5 unit=kg
